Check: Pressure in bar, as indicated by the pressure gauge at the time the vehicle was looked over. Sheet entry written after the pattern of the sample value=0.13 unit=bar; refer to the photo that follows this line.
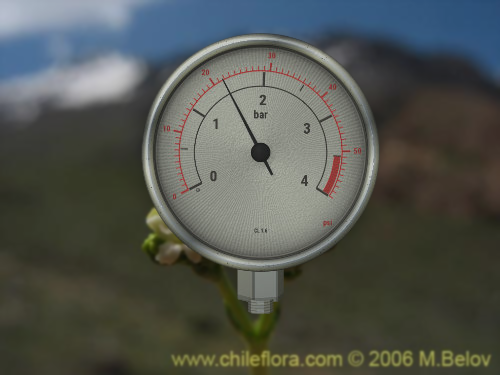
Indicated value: value=1.5 unit=bar
